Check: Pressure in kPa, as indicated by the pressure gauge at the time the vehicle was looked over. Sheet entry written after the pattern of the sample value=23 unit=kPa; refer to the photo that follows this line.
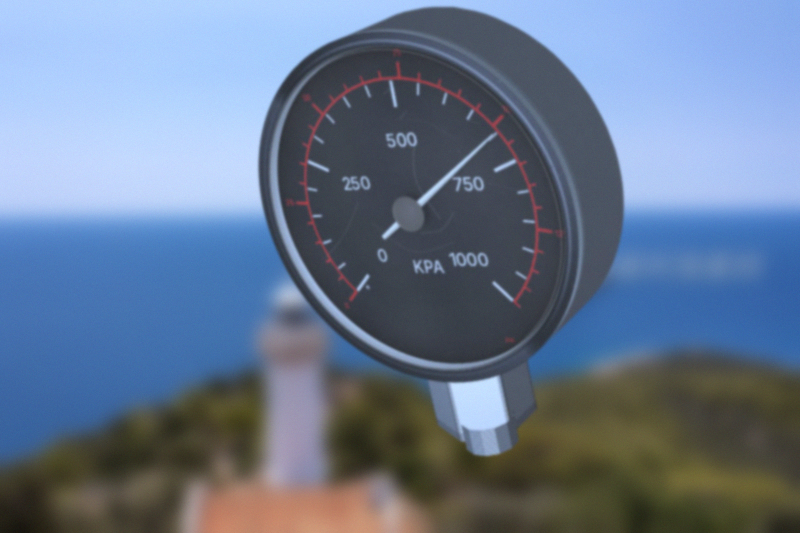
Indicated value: value=700 unit=kPa
